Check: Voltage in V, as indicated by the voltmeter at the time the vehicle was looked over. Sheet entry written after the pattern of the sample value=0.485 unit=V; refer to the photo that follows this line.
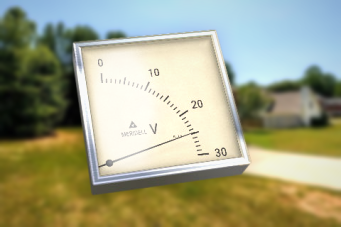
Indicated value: value=25 unit=V
